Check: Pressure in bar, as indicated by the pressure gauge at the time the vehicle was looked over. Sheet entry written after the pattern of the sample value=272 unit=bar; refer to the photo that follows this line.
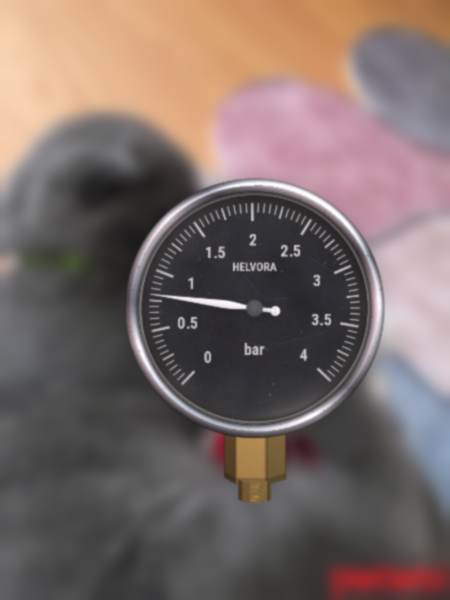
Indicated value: value=0.8 unit=bar
